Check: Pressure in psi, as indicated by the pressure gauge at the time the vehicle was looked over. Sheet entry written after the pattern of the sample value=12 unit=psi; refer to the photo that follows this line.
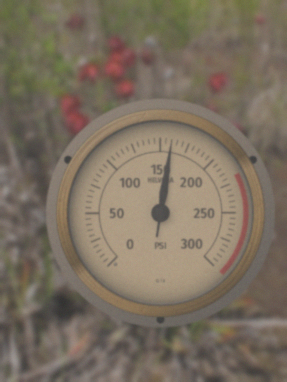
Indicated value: value=160 unit=psi
